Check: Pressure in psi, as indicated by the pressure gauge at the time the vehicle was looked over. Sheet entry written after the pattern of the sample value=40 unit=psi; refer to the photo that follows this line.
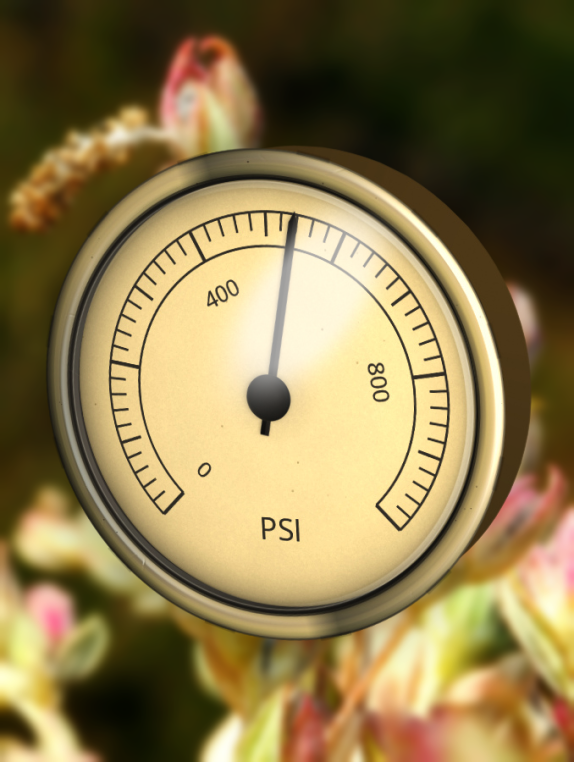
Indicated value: value=540 unit=psi
